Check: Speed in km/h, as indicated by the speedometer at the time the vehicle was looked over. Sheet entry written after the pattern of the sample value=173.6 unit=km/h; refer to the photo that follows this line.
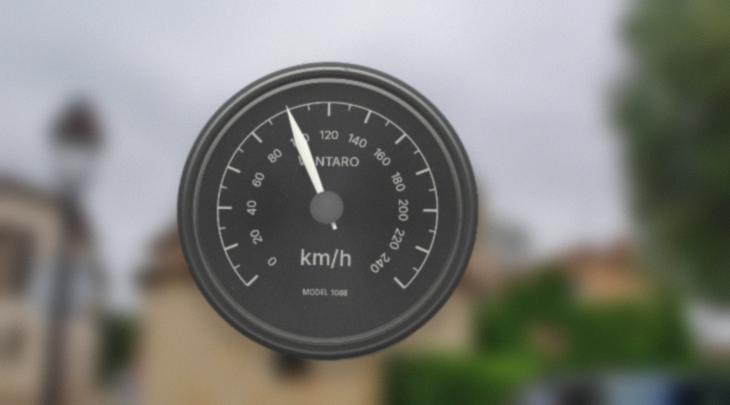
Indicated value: value=100 unit=km/h
